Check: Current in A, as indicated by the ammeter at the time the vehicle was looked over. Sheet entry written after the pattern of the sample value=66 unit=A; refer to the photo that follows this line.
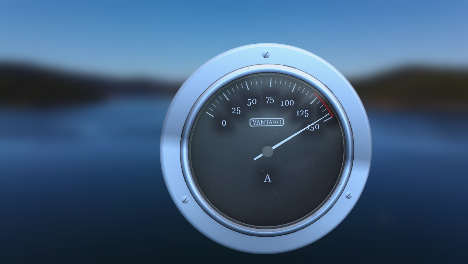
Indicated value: value=145 unit=A
